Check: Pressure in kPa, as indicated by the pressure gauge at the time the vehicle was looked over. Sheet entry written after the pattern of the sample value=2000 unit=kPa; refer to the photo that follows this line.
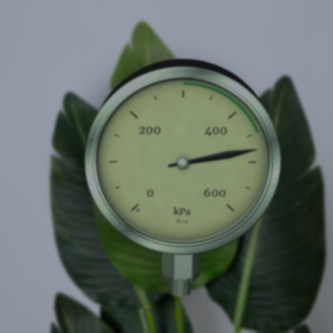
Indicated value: value=475 unit=kPa
